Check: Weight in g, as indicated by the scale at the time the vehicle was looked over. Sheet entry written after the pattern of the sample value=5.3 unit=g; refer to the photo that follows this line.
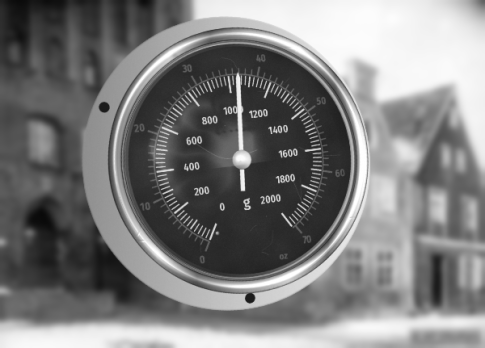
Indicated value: value=1040 unit=g
